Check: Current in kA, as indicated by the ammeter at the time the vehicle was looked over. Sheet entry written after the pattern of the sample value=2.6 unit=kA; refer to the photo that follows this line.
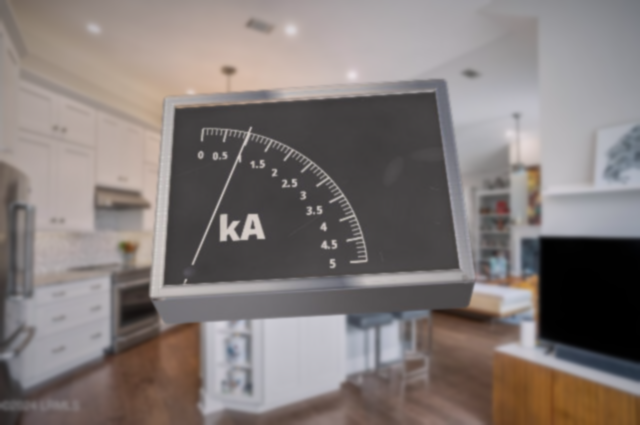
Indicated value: value=1 unit=kA
